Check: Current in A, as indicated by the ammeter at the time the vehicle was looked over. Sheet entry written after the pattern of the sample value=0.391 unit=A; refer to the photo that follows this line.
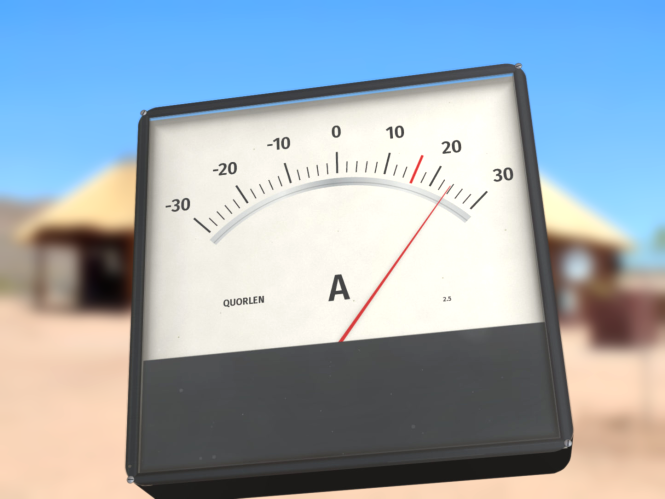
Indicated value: value=24 unit=A
